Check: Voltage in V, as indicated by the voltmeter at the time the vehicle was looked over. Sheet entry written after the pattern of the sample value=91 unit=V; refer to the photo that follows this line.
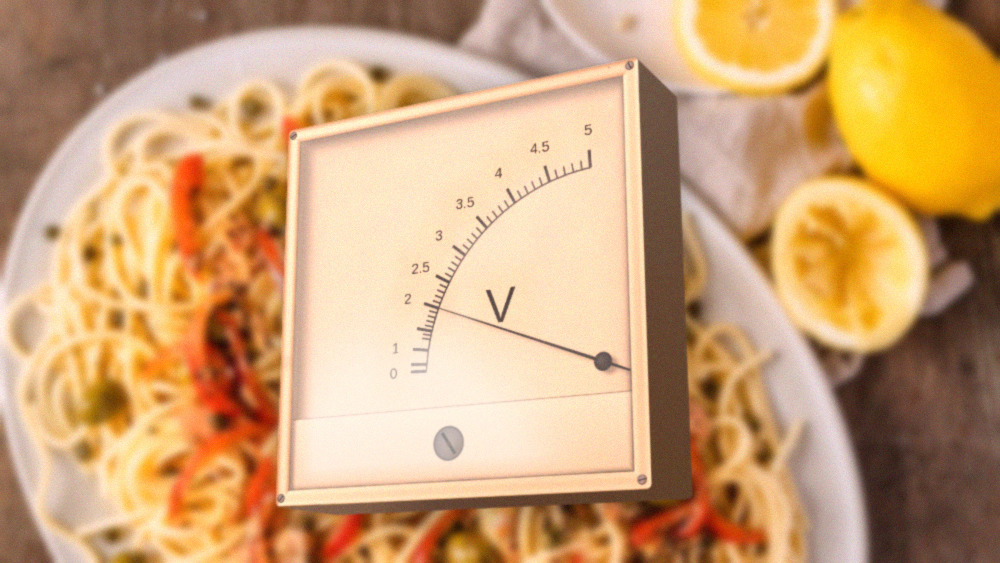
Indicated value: value=2 unit=V
